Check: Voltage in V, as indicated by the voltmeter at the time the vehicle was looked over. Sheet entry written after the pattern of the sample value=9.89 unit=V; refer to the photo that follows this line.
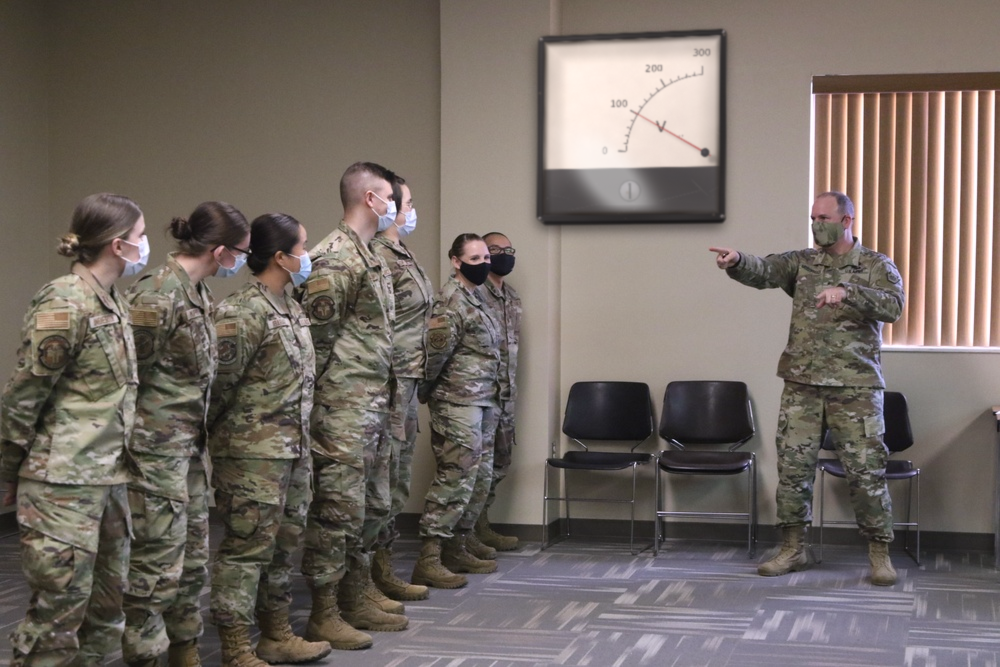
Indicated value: value=100 unit=V
